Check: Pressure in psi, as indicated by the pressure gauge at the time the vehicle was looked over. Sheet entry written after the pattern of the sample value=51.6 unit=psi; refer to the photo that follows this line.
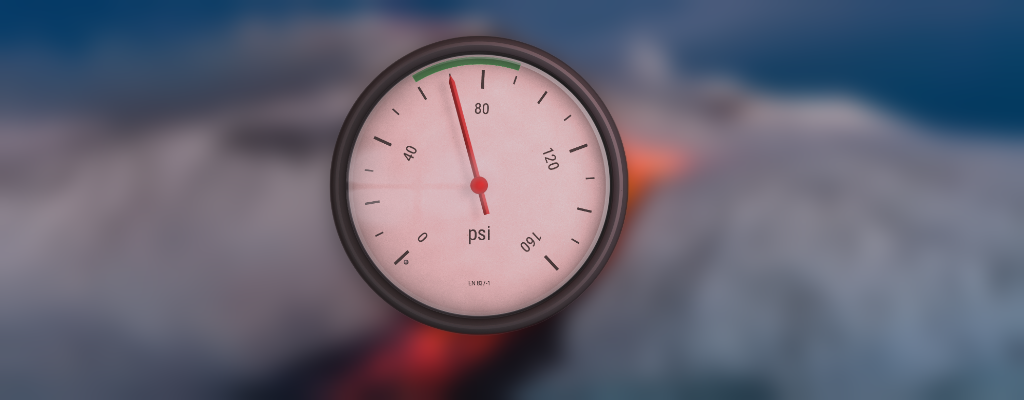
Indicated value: value=70 unit=psi
